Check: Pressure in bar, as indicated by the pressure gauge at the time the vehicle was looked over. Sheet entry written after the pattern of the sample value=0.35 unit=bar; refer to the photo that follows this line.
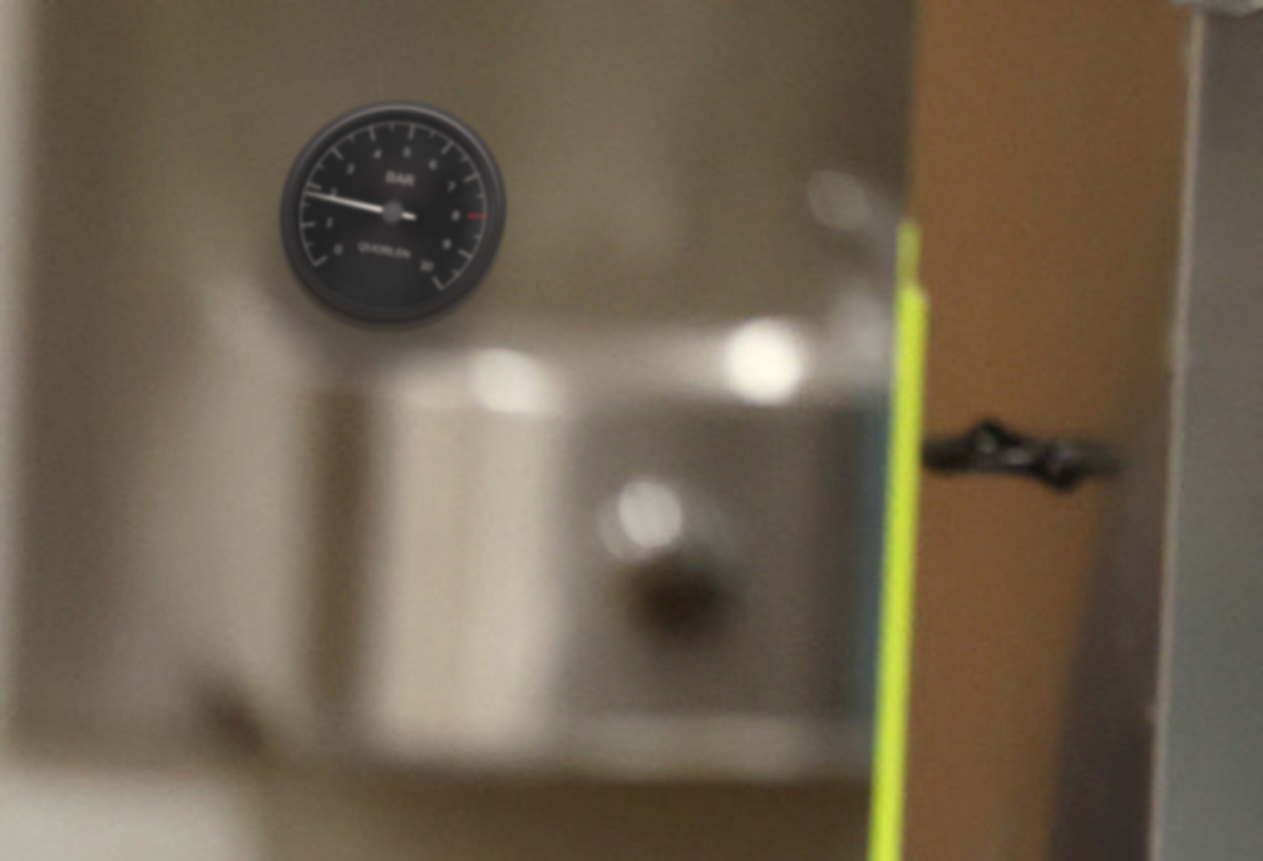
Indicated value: value=1.75 unit=bar
